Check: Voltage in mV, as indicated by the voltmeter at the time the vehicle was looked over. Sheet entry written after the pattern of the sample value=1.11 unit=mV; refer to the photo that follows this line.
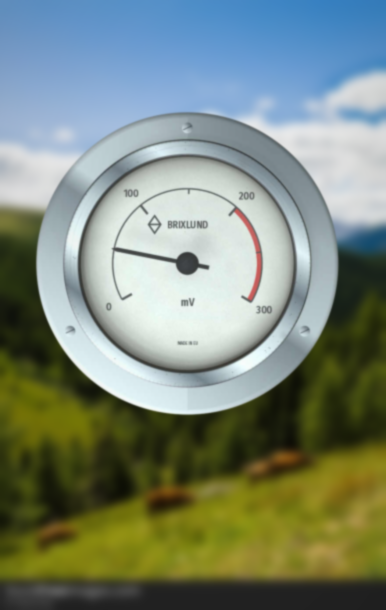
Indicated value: value=50 unit=mV
